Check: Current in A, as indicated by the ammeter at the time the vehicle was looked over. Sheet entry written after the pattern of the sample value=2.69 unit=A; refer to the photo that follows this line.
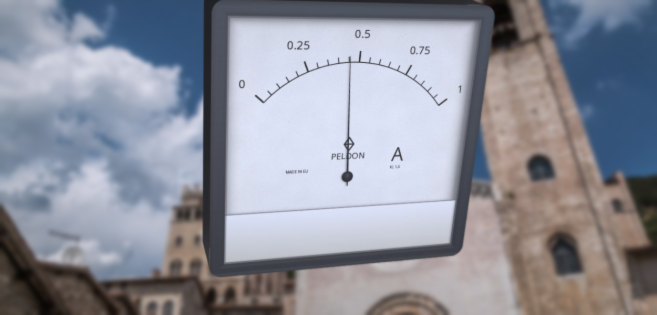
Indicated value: value=0.45 unit=A
